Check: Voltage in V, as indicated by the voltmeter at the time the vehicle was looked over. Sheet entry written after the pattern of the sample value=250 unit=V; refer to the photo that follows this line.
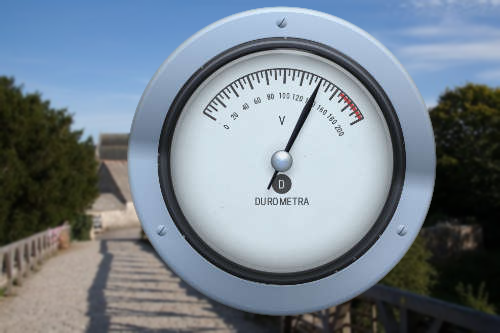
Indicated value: value=140 unit=V
